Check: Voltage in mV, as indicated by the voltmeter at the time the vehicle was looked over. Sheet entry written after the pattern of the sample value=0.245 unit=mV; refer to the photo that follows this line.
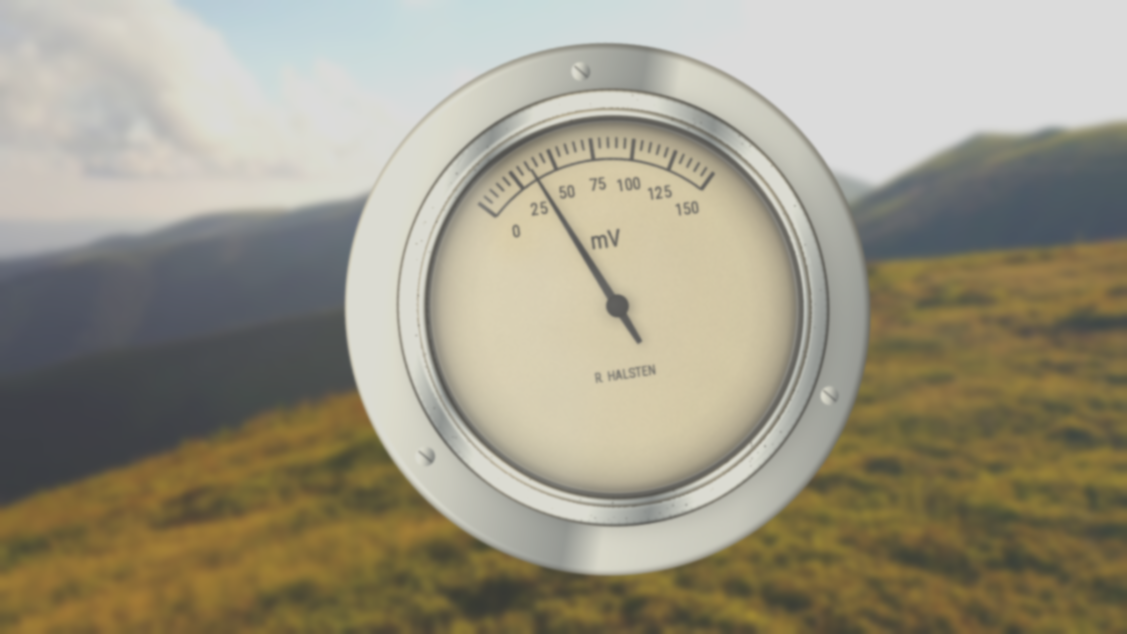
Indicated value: value=35 unit=mV
